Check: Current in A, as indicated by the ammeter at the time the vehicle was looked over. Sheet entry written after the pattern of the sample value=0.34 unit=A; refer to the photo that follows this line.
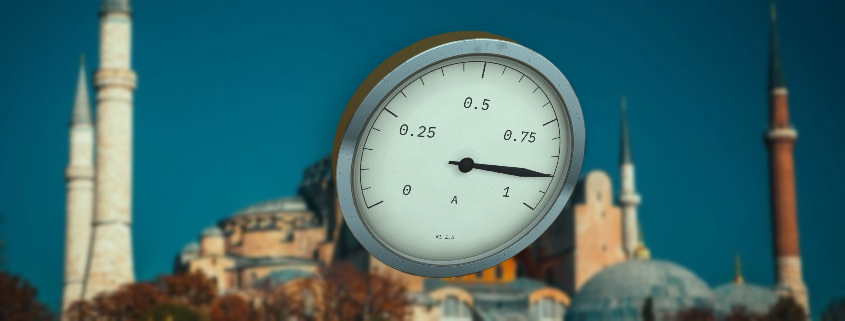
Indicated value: value=0.9 unit=A
